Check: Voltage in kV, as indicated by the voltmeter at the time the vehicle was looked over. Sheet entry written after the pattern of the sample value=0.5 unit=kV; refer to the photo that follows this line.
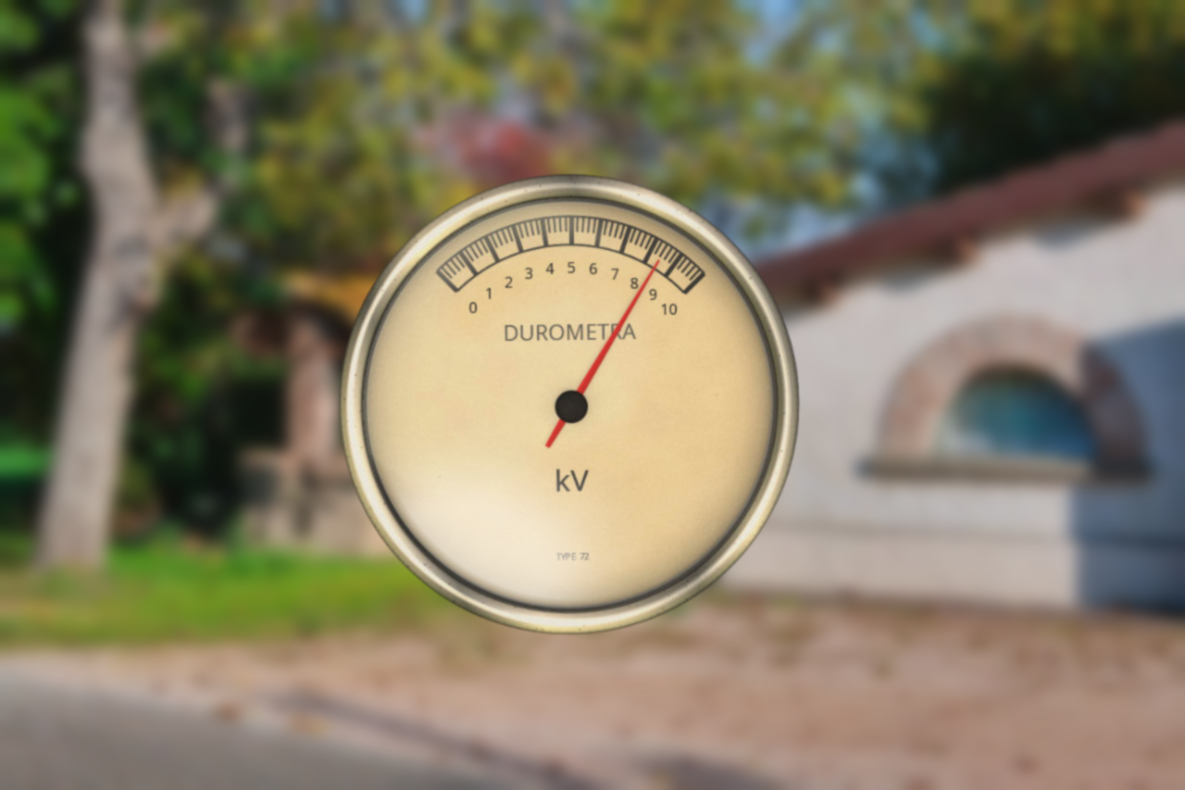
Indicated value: value=8.4 unit=kV
